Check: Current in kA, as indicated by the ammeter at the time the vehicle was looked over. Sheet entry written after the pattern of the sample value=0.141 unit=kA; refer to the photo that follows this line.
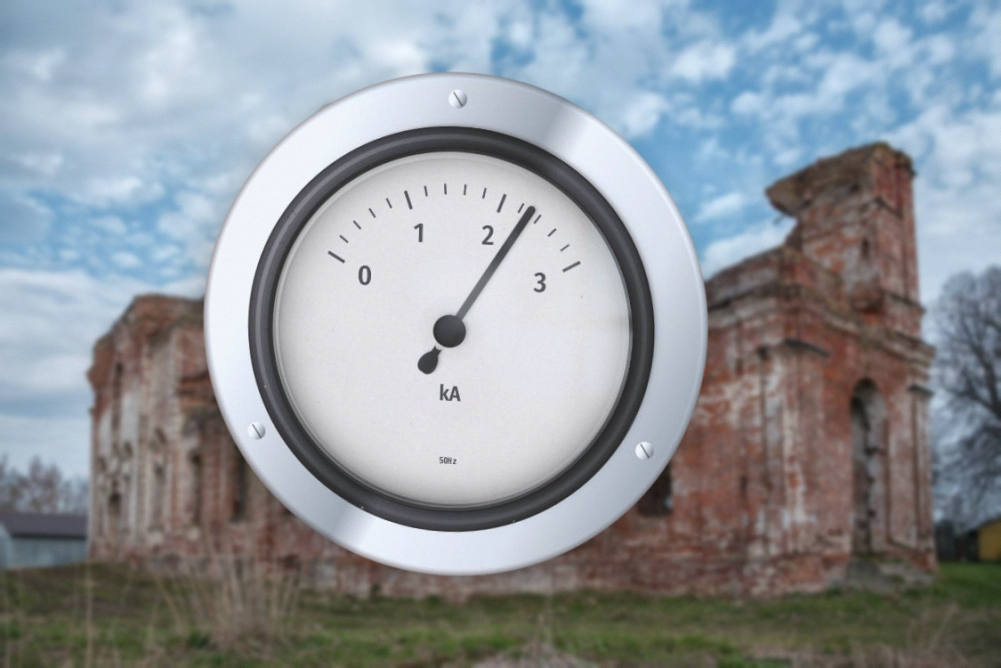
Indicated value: value=2.3 unit=kA
